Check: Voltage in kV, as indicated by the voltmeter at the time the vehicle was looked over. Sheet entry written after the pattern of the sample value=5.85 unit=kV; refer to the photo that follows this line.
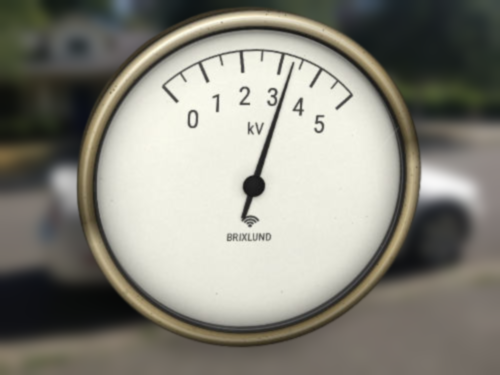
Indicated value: value=3.25 unit=kV
